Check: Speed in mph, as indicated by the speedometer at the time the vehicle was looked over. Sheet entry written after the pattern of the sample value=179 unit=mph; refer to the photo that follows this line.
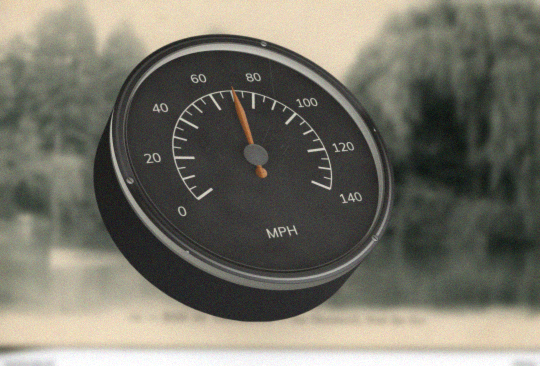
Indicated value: value=70 unit=mph
